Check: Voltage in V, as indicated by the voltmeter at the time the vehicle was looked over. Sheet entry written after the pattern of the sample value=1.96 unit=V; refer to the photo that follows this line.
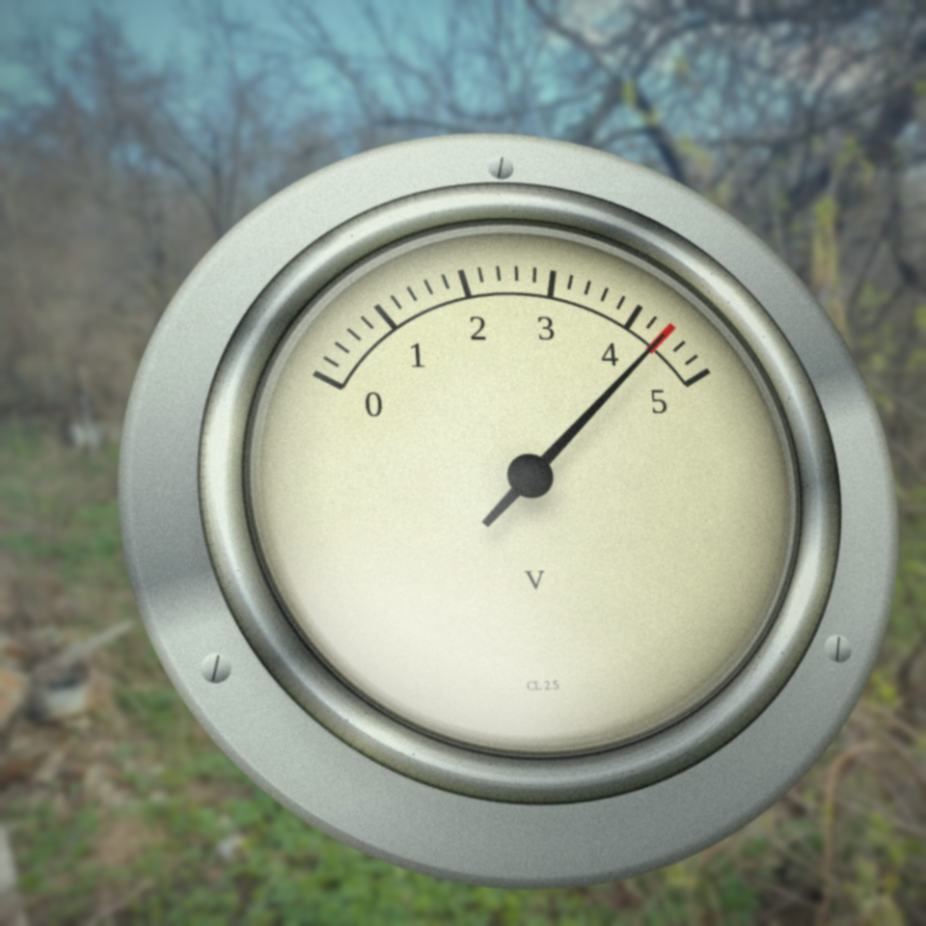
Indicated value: value=4.4 unit=V
